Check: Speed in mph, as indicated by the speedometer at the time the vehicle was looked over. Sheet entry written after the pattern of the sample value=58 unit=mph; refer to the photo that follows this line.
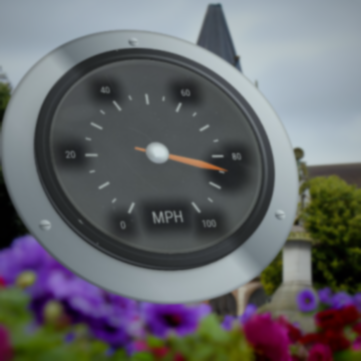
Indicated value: value=85 unit=mph
